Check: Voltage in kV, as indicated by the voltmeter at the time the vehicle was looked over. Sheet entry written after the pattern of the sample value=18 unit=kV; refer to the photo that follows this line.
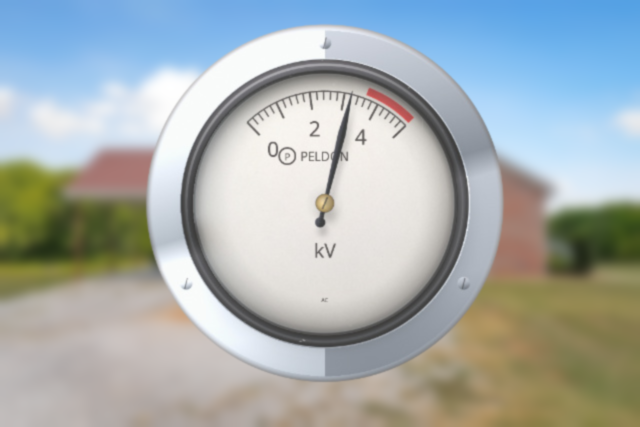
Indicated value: value=3.2 unit=kV
